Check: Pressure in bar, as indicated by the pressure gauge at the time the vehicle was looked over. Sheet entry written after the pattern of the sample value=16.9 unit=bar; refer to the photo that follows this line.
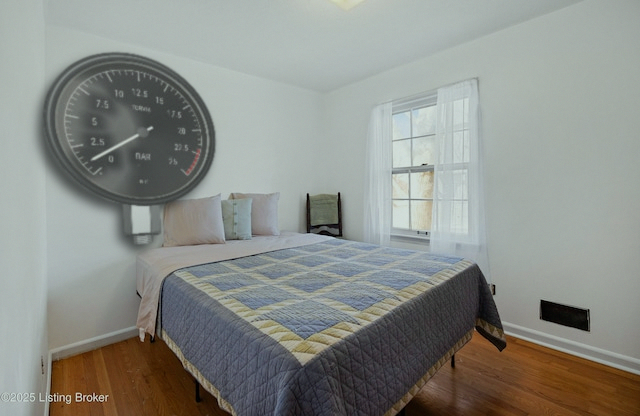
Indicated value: value=1 unit=bar
